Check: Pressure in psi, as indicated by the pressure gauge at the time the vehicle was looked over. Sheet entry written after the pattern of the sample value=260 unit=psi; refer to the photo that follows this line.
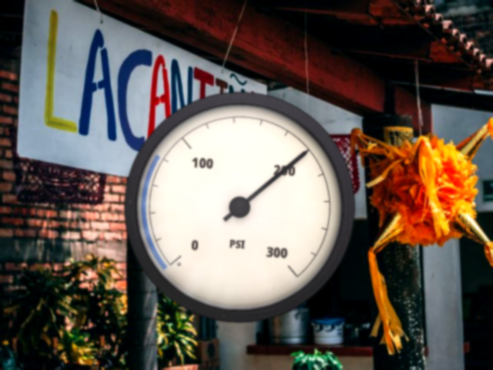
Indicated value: value=200 unit=psi
